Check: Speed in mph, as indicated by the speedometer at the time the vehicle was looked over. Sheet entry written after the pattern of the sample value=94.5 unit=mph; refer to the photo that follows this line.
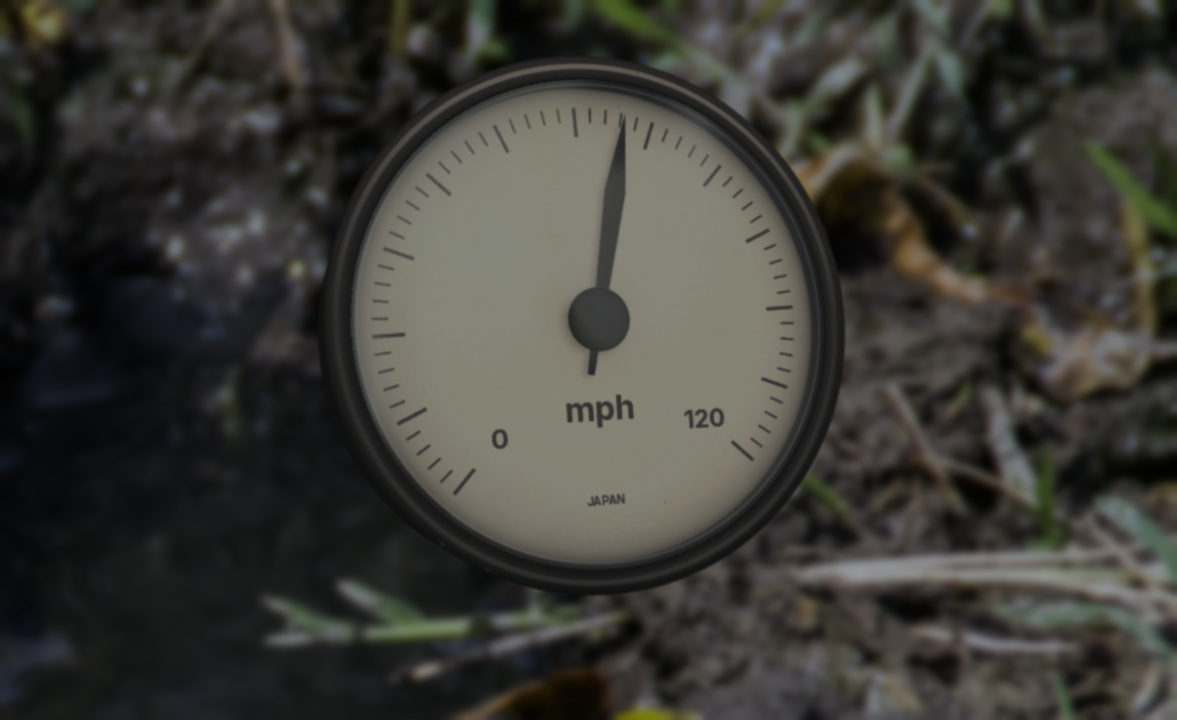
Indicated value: value=66 unit=mph
